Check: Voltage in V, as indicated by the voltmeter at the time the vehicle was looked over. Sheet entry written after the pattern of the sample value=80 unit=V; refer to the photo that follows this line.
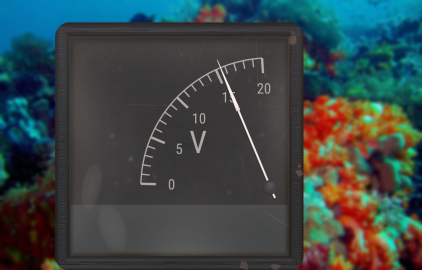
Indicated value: value=15.5 unit=V
